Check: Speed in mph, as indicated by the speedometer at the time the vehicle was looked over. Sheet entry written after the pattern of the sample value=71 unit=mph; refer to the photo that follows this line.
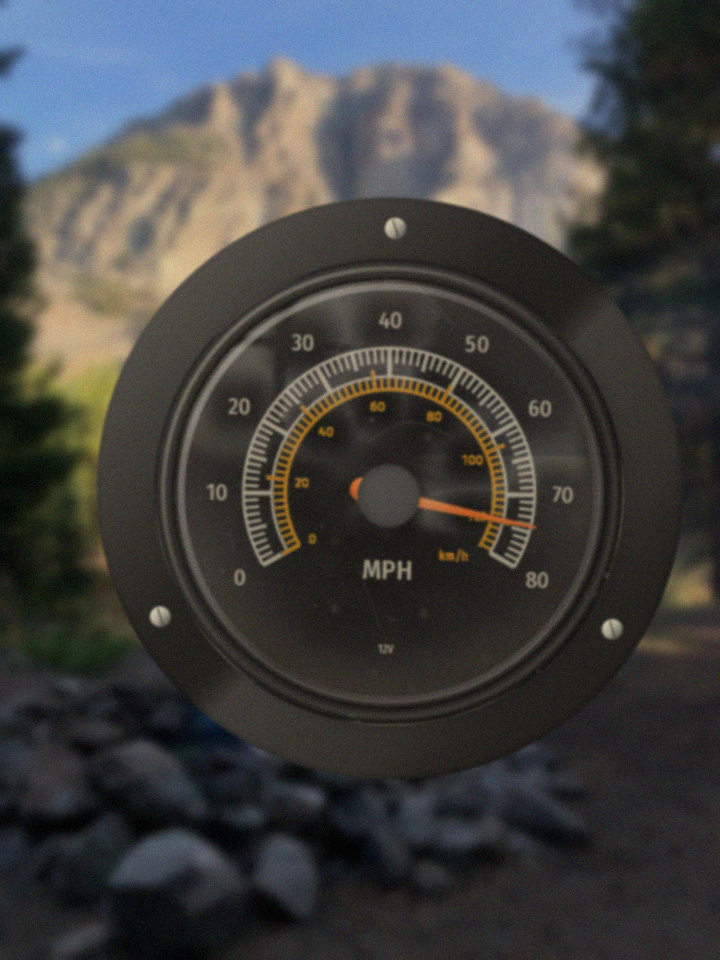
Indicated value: value=74 unit=mph
